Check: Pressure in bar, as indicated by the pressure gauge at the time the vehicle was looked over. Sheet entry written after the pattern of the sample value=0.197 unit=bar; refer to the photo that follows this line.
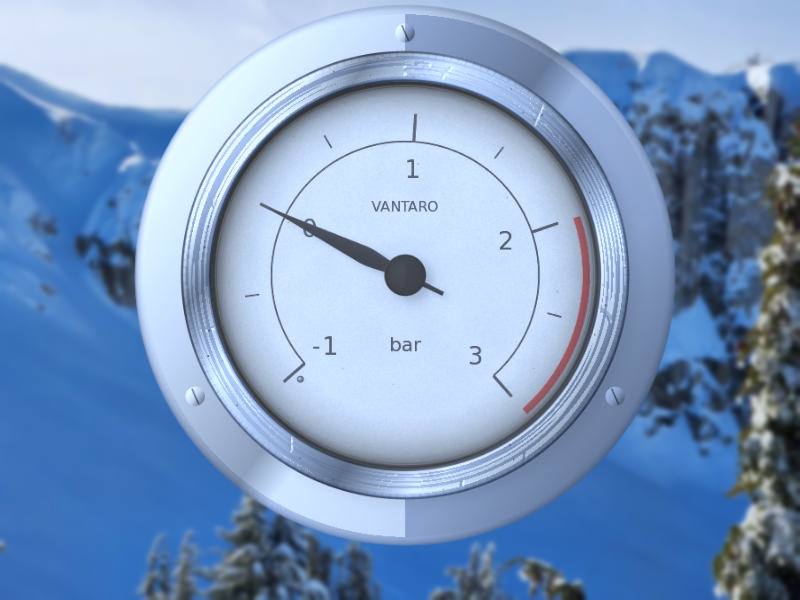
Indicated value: value=0 unit=bar
